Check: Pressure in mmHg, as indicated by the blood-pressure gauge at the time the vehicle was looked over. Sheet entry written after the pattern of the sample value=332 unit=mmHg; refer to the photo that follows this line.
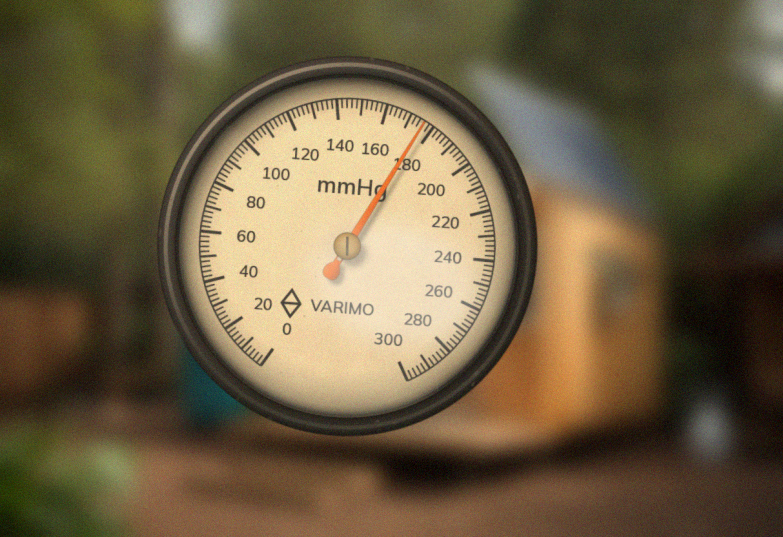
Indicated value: value=176 unit=mmHg
